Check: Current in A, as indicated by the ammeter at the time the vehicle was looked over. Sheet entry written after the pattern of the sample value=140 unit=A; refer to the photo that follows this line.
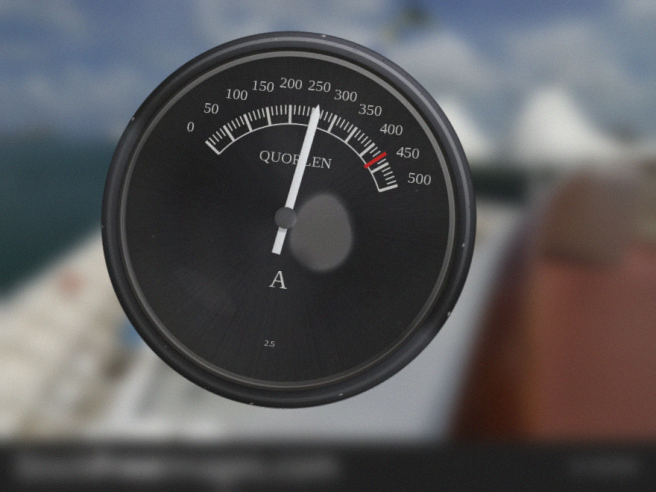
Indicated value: value=260 unit=A
